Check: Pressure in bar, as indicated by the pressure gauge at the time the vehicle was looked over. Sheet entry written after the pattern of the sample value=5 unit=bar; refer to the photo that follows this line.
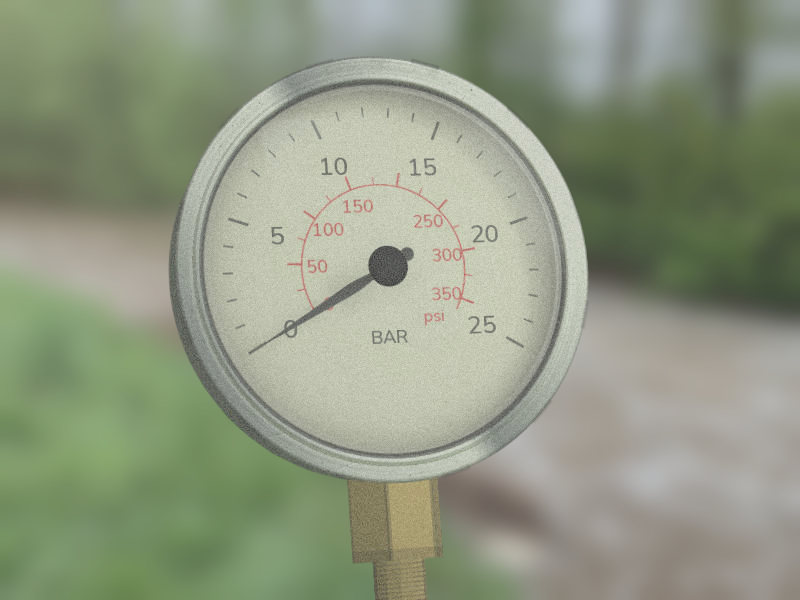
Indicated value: value=0 unit=bar
